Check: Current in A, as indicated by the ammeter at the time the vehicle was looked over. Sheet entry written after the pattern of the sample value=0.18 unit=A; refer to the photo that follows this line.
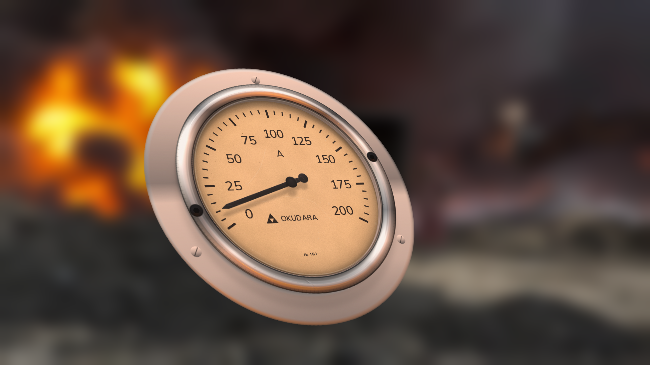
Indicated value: value=10 unit=A
